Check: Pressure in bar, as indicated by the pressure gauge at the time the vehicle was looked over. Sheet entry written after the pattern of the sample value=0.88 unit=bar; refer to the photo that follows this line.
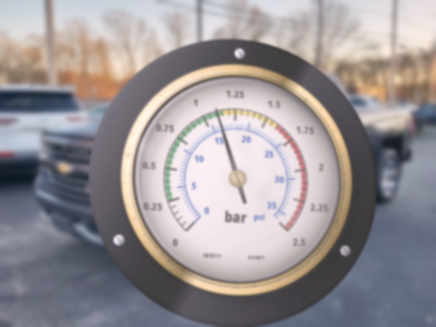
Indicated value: value=1.1 unit=bar
